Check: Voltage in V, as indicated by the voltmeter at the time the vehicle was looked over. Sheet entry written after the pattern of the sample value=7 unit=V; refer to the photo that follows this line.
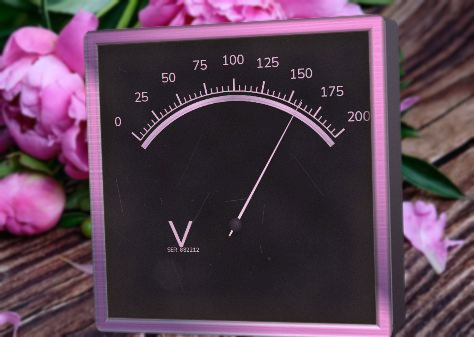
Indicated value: value=160 unit=V
